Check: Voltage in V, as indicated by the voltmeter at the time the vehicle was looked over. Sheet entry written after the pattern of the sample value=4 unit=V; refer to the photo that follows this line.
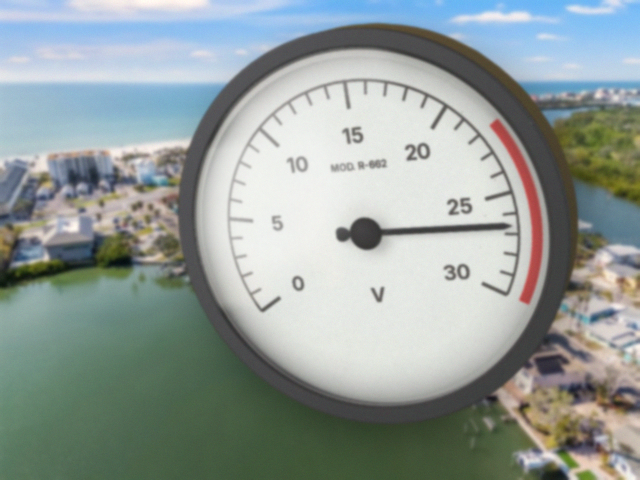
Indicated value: value=26.5 unit=V
